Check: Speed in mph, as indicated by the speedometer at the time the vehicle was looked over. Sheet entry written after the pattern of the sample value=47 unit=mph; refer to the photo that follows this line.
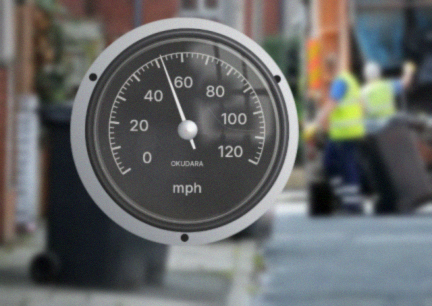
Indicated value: value=52 unit=mph
